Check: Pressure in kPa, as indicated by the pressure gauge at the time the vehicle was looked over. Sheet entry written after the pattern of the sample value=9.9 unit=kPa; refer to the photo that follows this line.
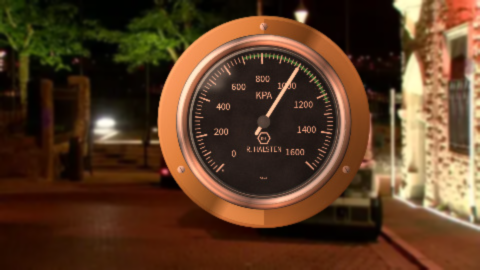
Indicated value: value=1000 unit=kPa
